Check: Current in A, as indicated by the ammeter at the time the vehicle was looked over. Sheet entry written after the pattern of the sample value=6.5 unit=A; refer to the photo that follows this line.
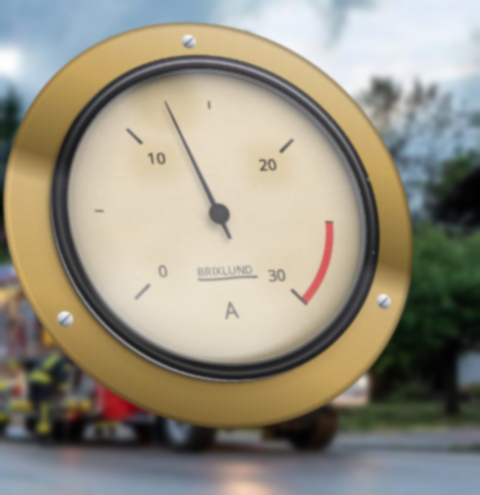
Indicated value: value=12.5 unit=A
